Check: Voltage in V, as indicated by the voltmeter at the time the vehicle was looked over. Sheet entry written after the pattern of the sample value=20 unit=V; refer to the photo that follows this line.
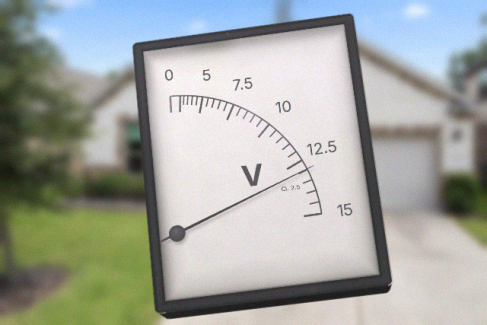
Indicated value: value=13 unit=V
